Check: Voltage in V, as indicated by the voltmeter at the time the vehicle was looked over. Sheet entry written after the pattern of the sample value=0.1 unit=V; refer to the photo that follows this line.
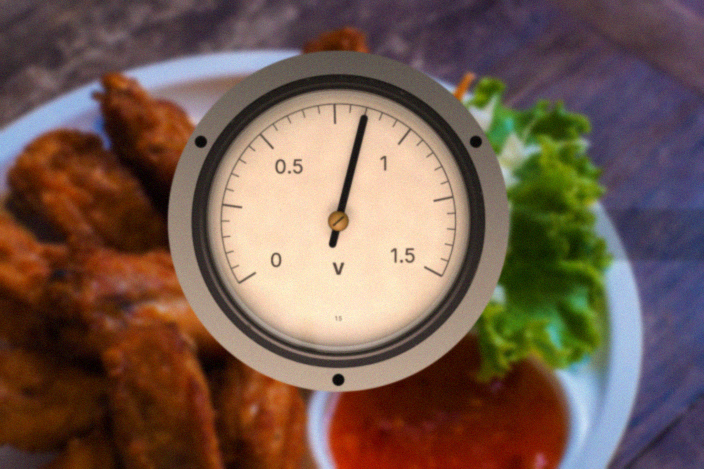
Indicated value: value=0.85 unit=V
